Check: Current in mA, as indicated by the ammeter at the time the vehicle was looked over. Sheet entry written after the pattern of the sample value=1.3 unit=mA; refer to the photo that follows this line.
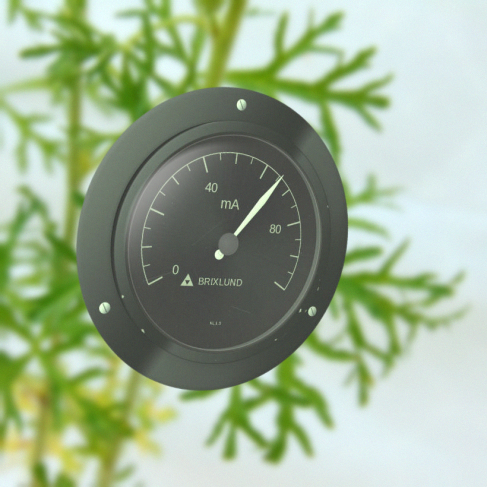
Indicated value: value=65 unit=mA
